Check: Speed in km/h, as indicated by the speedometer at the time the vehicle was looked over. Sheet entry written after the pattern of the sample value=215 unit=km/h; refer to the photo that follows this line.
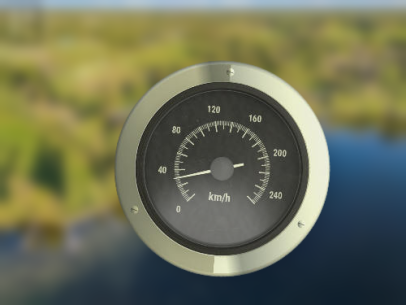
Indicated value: value=30 unit=km/h
